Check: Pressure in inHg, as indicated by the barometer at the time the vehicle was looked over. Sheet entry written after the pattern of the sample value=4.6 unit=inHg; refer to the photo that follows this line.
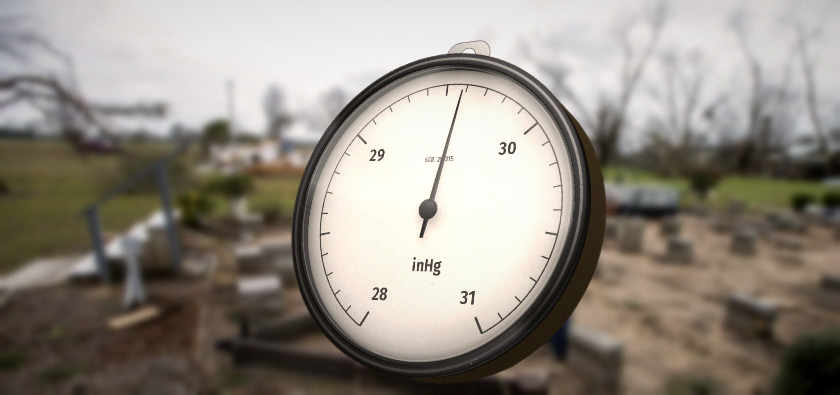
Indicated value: value=29.6 unit=inHg
